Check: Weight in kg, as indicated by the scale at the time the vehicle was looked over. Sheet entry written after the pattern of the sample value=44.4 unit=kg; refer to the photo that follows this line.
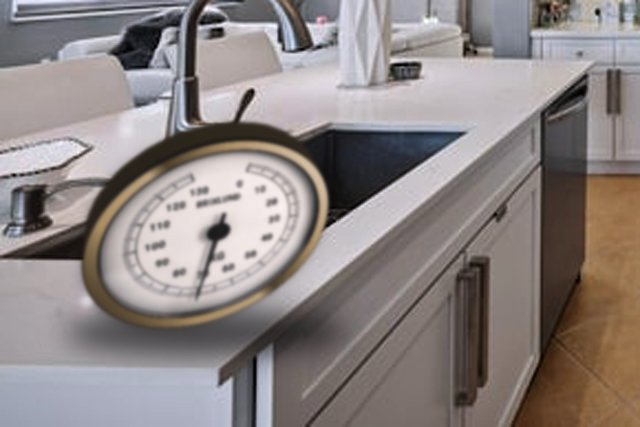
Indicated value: value=70 unit=kg
